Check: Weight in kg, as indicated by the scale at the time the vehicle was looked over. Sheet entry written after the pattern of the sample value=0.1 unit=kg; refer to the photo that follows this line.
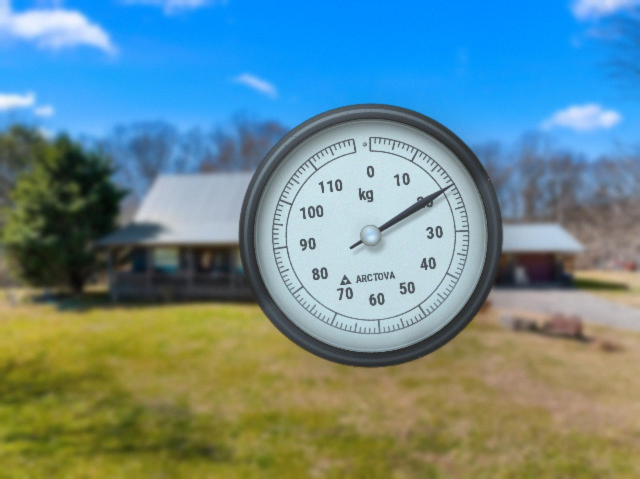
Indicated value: value=20 unit=kg
